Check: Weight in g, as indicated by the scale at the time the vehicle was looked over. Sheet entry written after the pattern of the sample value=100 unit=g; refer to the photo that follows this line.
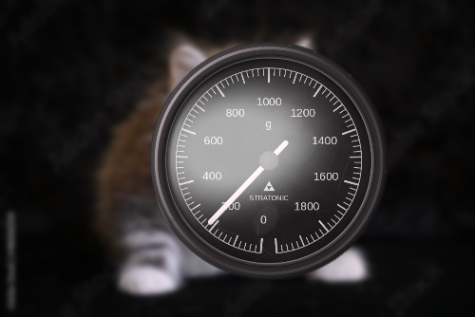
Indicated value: value=220 unit=g
